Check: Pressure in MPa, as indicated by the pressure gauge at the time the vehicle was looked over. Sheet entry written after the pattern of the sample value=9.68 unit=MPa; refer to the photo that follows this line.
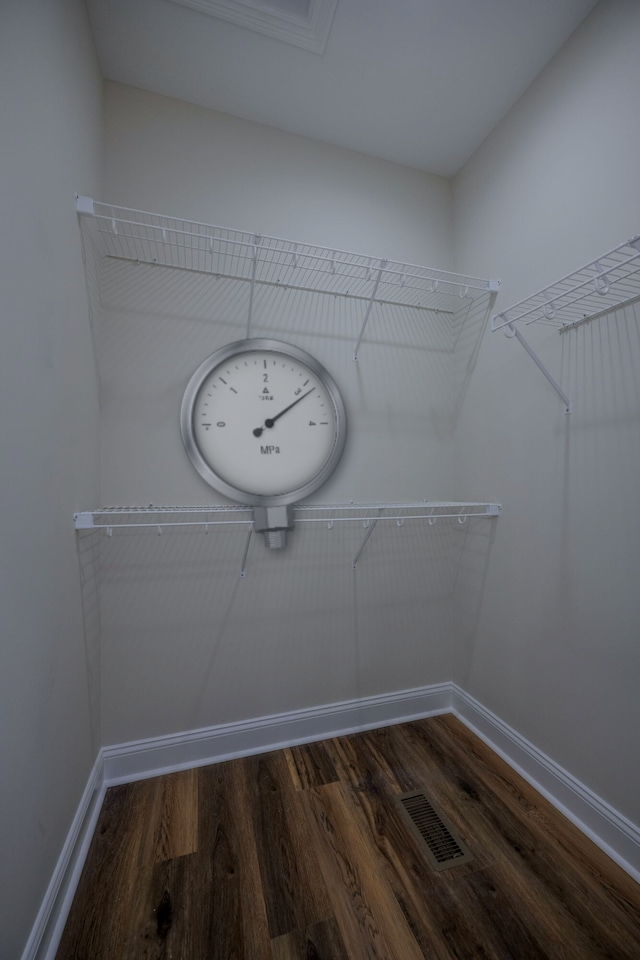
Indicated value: value=3.2 unit=MPa
